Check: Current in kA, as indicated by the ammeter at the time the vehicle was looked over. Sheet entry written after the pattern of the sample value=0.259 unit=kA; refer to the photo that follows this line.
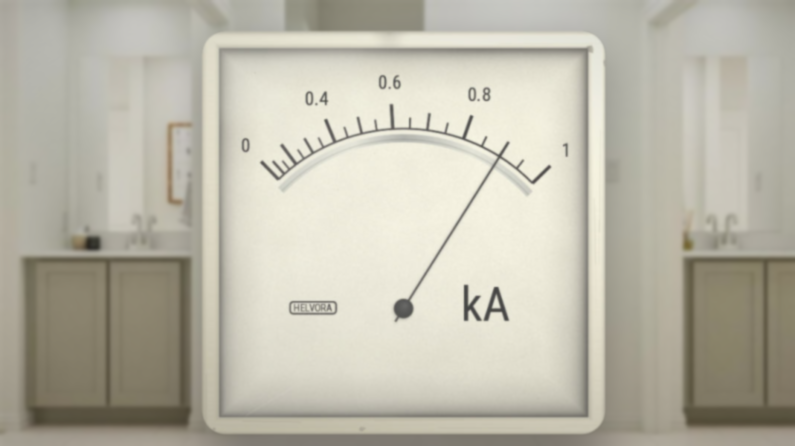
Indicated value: value=0.9 unit=kA
